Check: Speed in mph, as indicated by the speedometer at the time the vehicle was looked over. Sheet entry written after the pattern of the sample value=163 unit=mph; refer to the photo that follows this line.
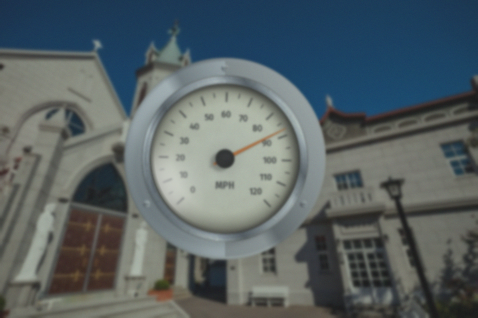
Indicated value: value=87.5 unit=mph
